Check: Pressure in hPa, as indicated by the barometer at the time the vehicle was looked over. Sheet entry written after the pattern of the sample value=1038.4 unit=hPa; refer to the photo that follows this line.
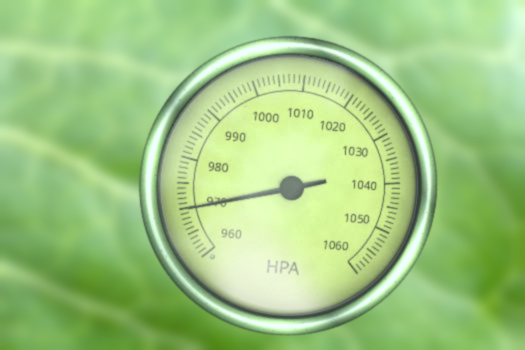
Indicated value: value=970 unit=hPa
